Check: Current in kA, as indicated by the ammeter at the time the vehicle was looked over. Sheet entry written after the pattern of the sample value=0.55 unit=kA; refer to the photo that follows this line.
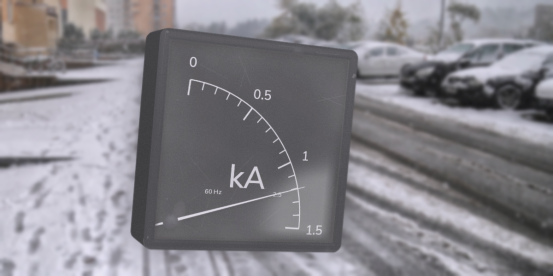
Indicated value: value=1.2 unit=kA
